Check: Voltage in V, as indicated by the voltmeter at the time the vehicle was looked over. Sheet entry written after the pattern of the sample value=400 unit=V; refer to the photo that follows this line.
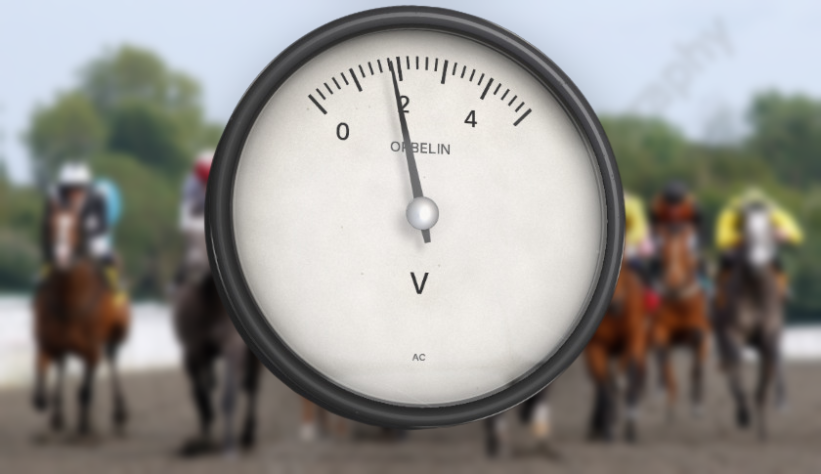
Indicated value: value=1.8 unit=V
